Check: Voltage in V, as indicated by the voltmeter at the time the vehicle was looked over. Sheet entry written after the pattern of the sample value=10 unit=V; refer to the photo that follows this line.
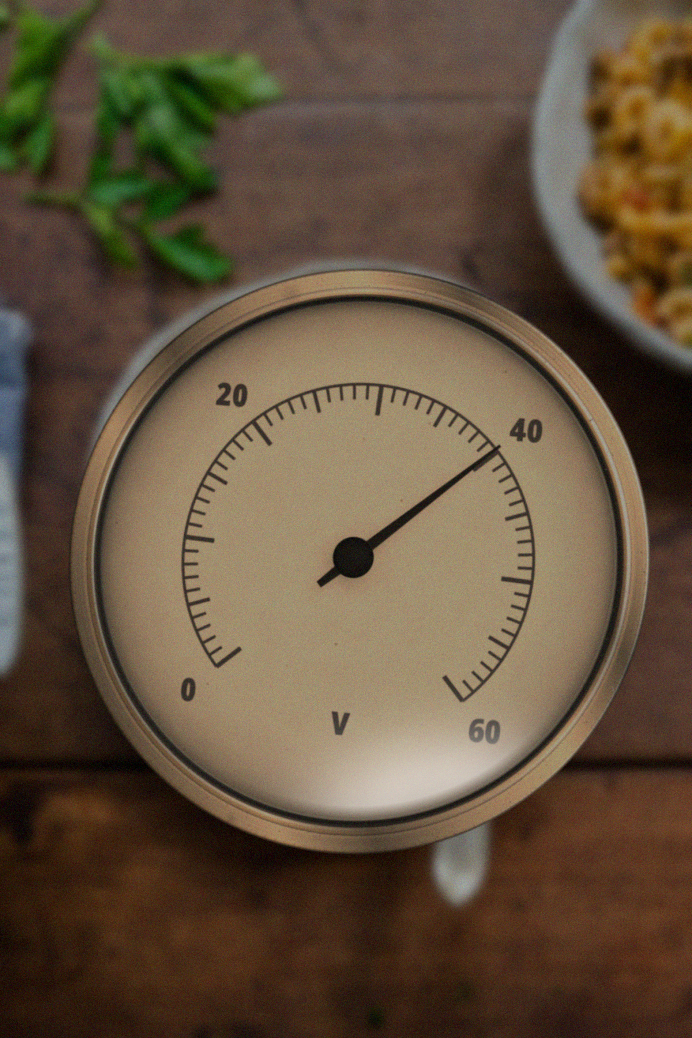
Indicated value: value=40 unit=V
